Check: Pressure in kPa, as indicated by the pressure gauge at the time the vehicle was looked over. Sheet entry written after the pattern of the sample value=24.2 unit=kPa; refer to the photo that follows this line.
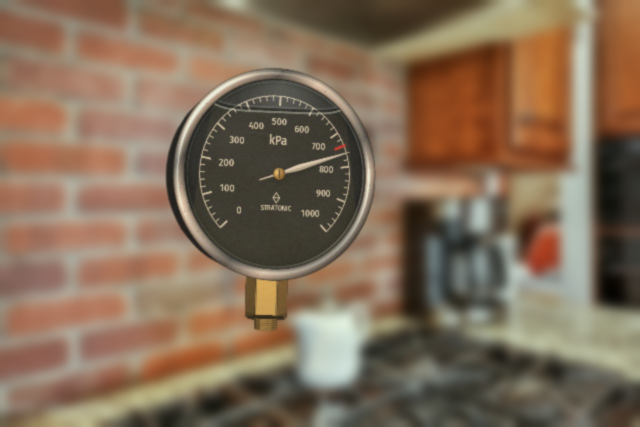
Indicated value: value=760 unit=kPa
